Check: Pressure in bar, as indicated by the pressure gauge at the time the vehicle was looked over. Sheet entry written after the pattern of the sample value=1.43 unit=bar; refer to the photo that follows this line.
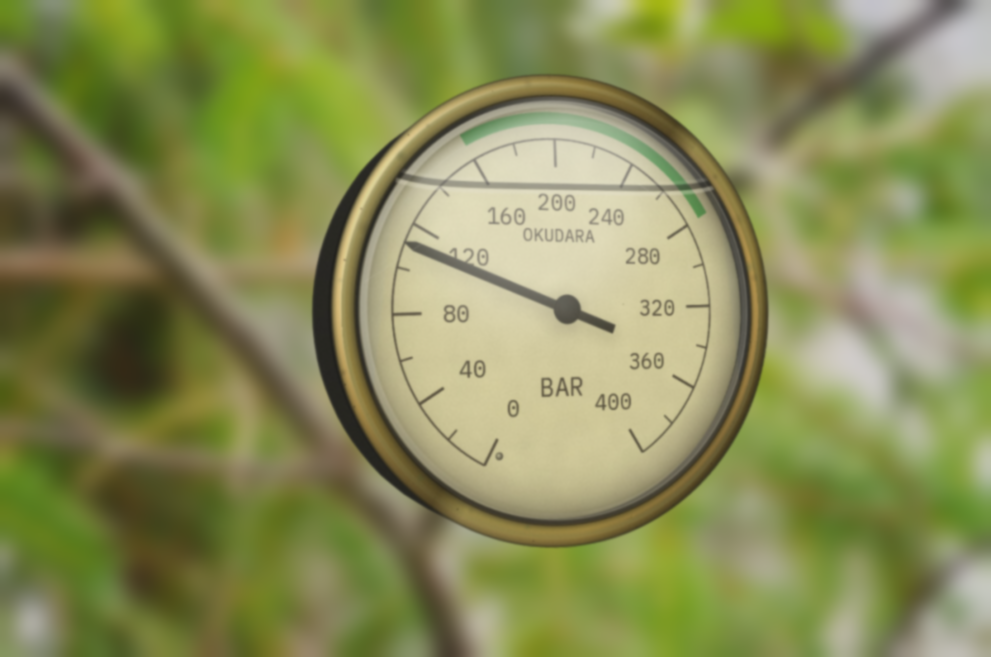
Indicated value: value=110 unit=bar
